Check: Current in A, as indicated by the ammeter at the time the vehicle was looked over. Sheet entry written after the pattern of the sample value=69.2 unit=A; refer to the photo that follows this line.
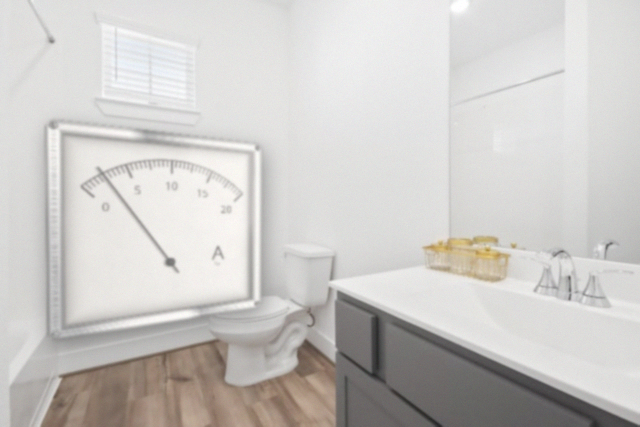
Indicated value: value=2.5 unit=A
